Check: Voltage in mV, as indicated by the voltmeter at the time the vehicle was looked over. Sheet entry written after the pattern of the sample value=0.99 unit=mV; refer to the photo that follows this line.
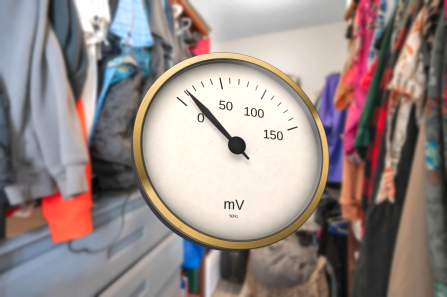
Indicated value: value=10 unit=mV
